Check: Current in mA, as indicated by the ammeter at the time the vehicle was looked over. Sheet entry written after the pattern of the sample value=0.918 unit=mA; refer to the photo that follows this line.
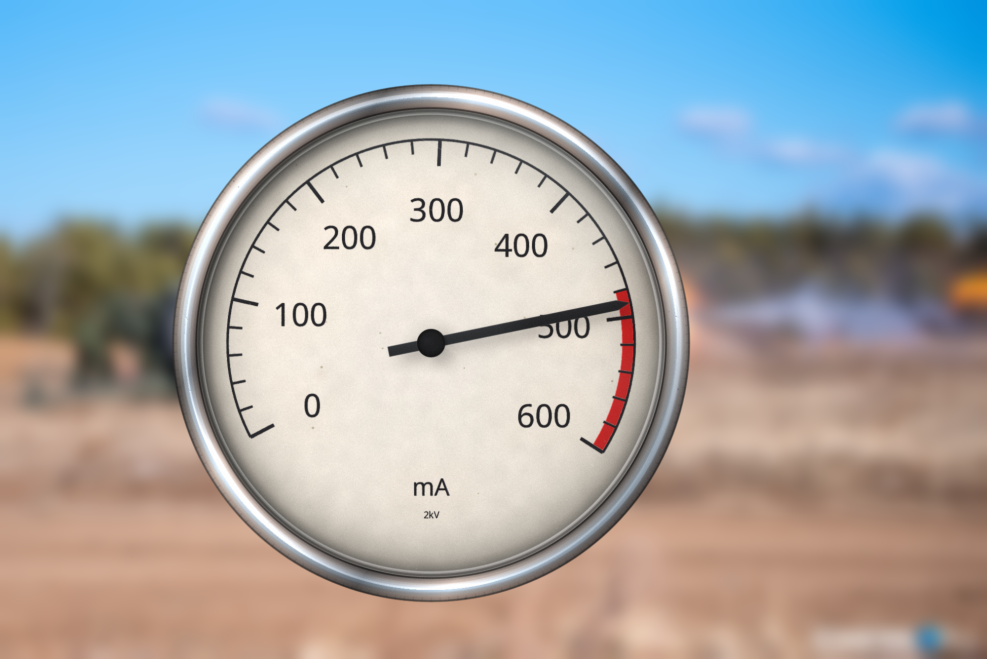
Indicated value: value=490 unit=mA
